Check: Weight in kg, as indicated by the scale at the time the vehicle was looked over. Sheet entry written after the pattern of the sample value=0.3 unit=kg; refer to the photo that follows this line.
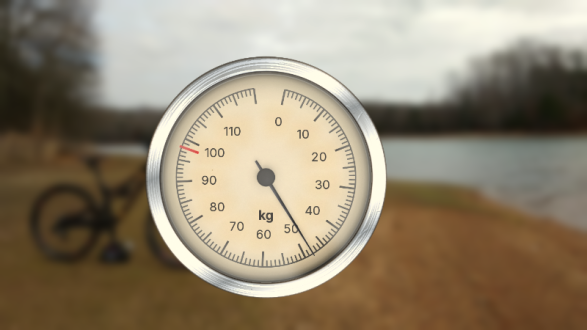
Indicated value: value=48 unit=kg
